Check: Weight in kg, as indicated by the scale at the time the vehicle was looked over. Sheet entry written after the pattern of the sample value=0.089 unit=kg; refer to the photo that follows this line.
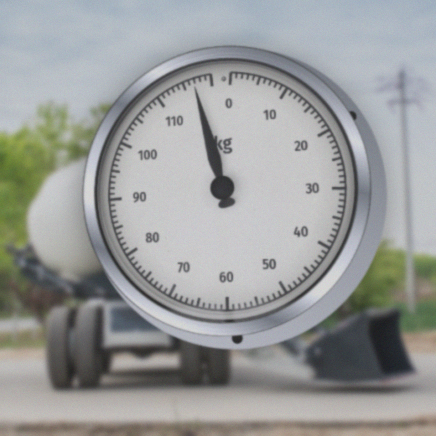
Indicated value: value=117 unit=kg
